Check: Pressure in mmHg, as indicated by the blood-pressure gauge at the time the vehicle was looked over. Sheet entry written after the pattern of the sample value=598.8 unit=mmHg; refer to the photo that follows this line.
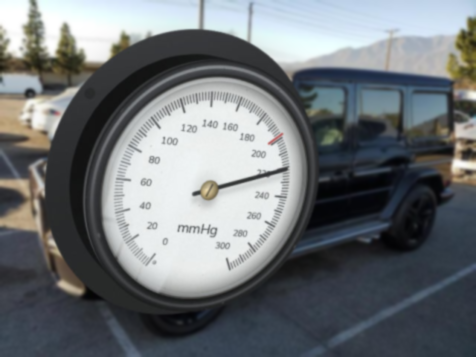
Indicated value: value=220 unit=mmHg
